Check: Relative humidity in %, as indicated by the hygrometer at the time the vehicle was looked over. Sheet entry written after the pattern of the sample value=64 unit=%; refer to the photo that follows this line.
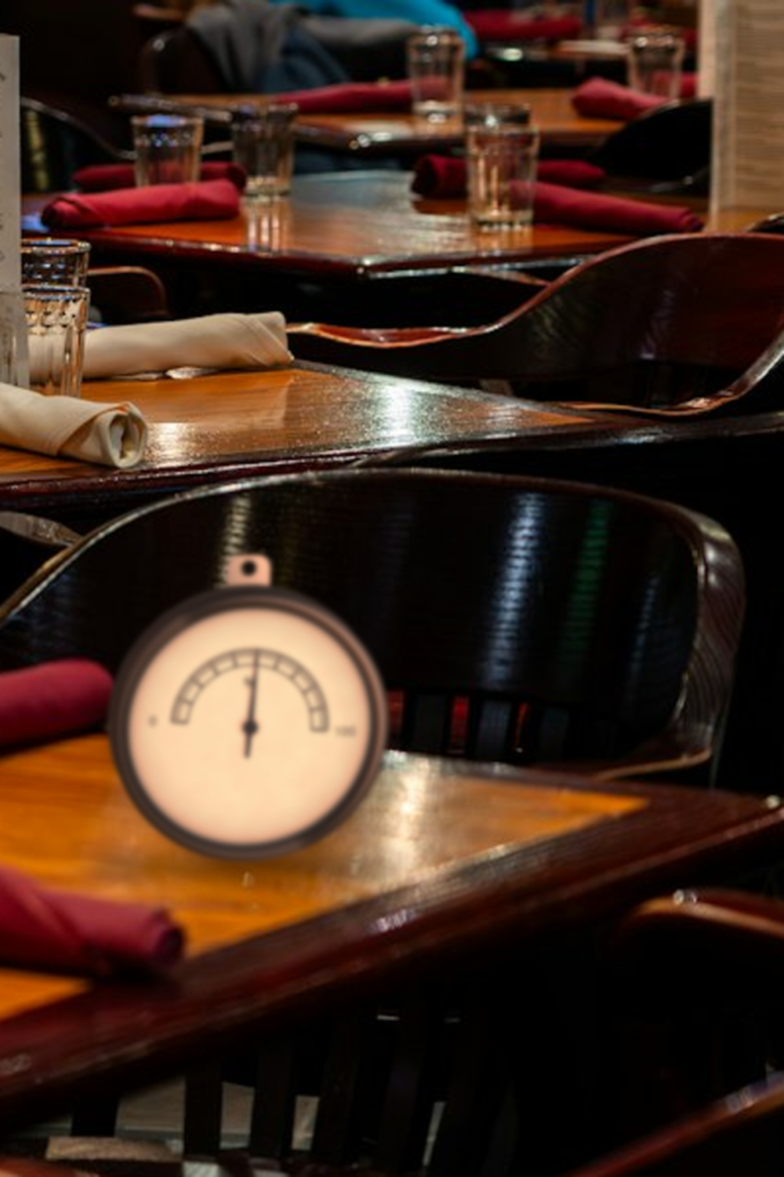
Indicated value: value=50 unit=%
